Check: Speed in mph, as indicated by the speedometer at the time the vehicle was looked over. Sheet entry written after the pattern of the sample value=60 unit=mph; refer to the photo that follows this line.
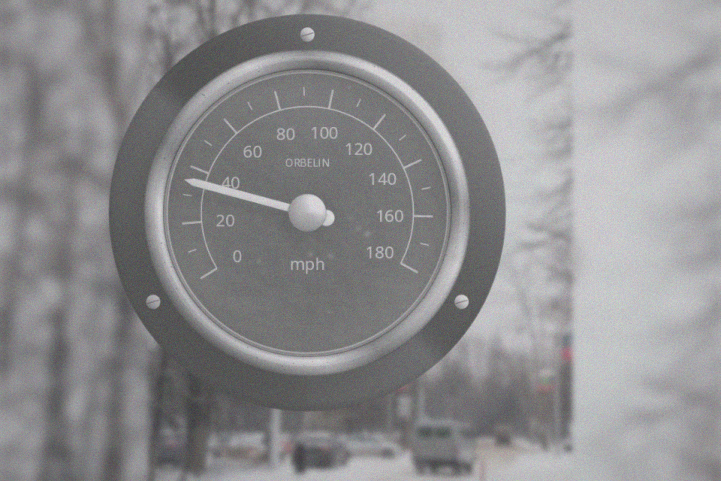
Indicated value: value=35 unit=mph
